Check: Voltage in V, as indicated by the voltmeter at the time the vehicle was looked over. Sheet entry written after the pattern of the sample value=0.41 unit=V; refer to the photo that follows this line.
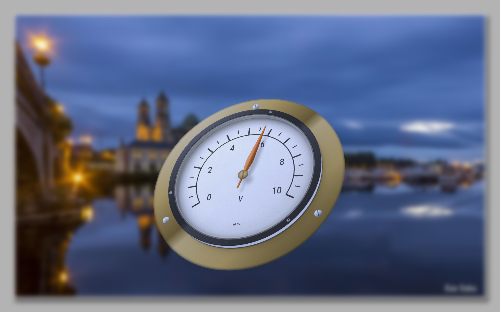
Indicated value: value=5.75 unit=V
